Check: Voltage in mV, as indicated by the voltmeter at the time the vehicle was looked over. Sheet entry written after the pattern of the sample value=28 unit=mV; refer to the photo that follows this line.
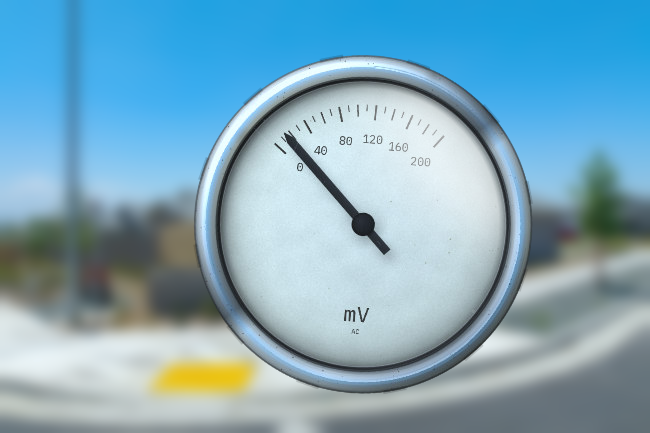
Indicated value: value=15 unit=mV
